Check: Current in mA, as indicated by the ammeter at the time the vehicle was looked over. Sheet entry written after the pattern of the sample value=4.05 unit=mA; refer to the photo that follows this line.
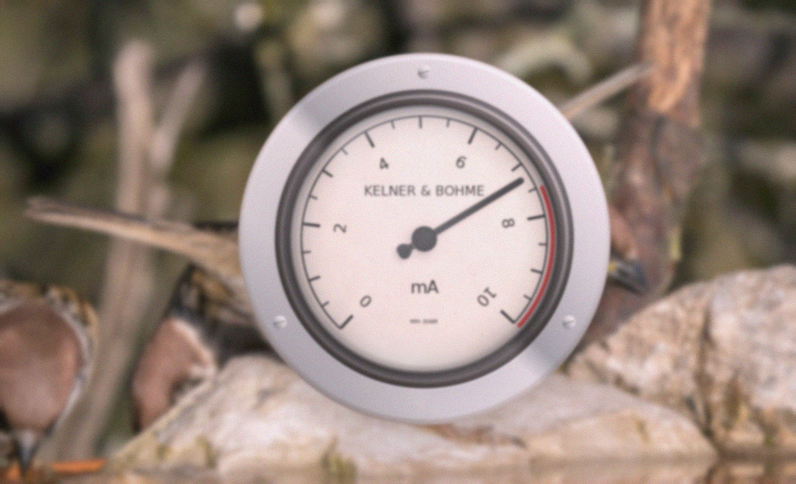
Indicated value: value=7.25 unit=mA
